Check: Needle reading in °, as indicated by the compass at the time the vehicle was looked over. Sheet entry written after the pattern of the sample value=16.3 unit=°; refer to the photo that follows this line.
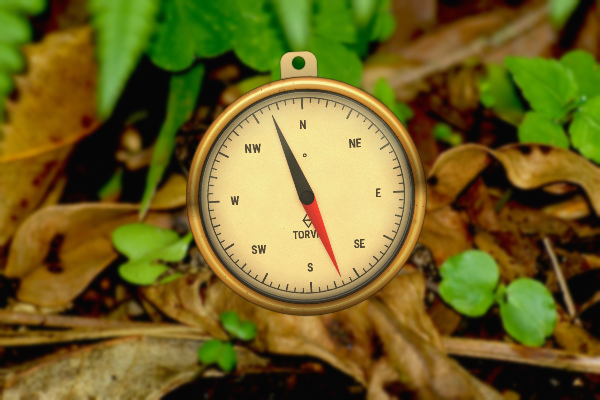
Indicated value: value=160 unit=°
